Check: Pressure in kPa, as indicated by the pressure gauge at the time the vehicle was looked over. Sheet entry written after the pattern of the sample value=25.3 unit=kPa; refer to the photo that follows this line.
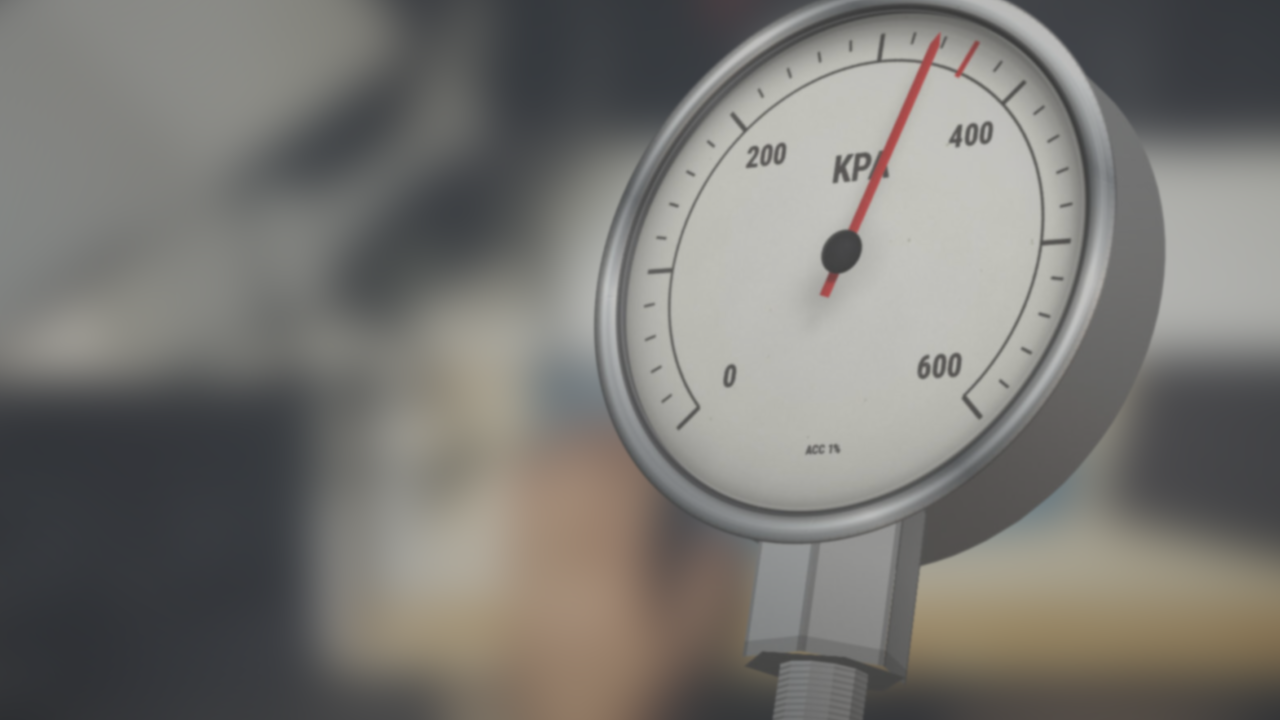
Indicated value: value=340 unit=kPa
